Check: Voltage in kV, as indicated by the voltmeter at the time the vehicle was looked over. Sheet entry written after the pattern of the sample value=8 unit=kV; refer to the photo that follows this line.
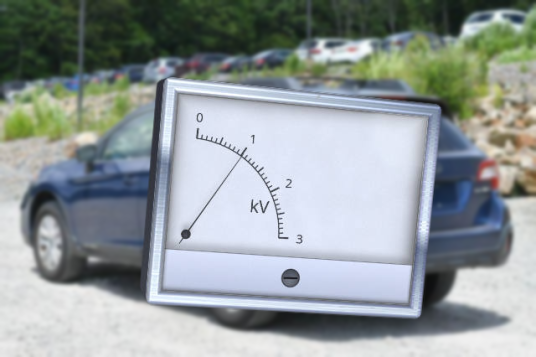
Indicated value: value=1 unit=kV
